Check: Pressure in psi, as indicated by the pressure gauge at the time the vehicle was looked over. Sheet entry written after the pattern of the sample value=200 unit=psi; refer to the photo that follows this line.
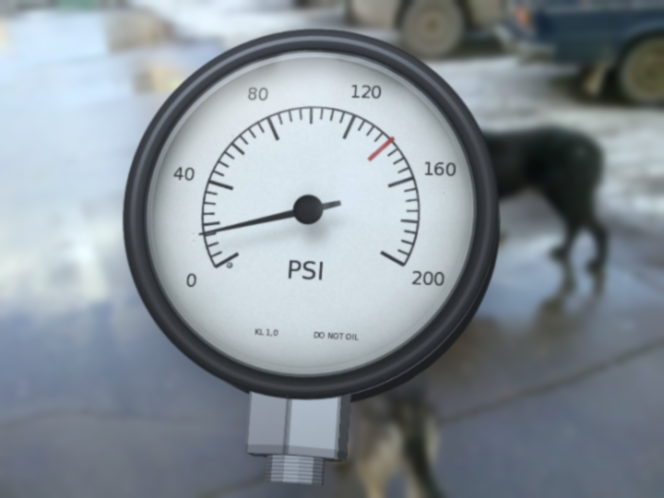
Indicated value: value=15 unit=psi
